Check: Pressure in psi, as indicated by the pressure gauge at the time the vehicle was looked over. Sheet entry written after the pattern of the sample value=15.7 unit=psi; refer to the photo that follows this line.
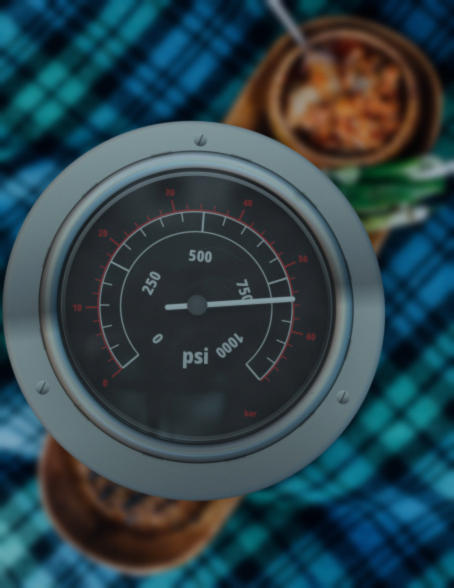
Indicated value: value=800 unit=psi
